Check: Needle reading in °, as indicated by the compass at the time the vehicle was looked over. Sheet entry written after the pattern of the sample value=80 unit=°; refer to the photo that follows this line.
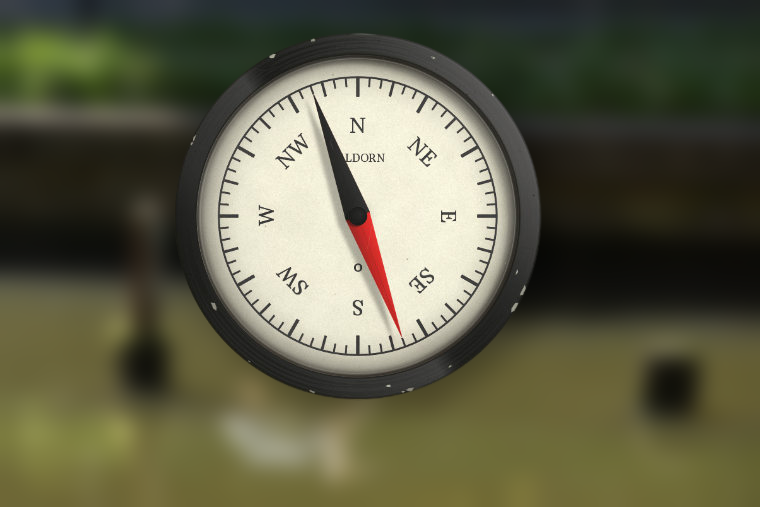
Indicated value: value=160 unit=°
